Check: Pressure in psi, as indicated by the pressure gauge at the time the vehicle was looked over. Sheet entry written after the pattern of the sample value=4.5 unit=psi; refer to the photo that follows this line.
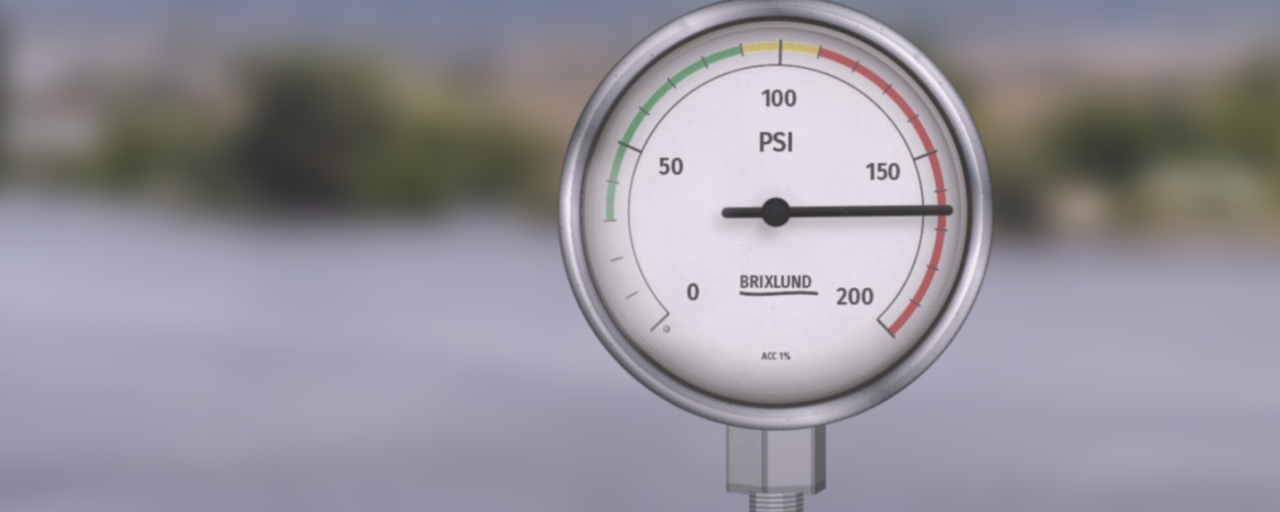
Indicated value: value=165 unit=psi
